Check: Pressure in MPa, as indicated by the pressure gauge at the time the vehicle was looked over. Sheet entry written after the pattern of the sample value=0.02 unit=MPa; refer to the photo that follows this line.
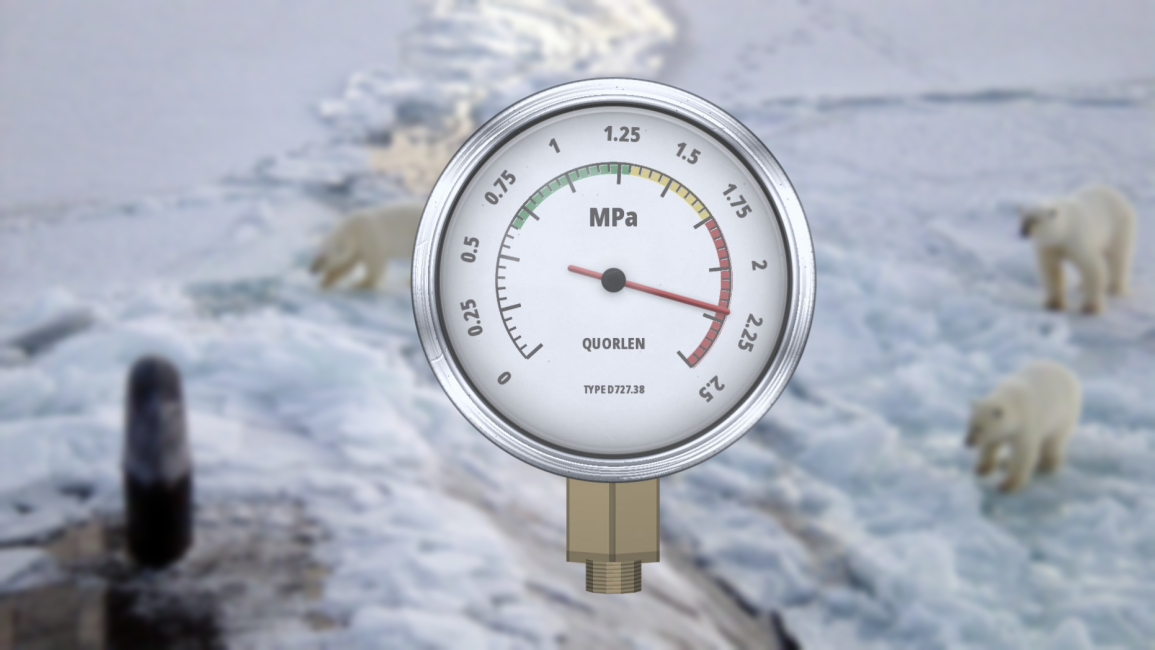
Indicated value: value=2.2 unit=MPa
